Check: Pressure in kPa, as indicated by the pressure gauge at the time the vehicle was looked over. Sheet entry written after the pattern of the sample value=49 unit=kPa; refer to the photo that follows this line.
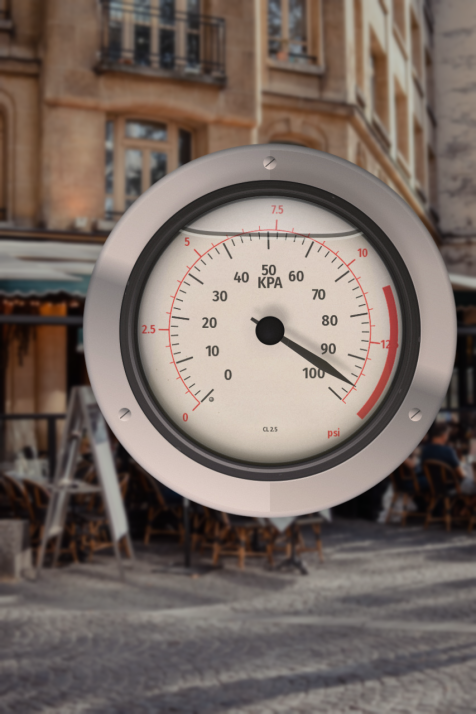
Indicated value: value=96 unit=kPa
